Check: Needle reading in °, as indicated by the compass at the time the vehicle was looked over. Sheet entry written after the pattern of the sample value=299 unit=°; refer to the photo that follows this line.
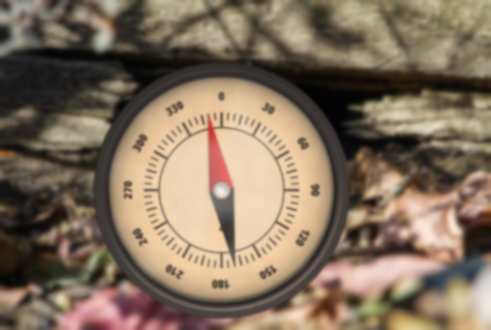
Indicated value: value=350 unit=°
